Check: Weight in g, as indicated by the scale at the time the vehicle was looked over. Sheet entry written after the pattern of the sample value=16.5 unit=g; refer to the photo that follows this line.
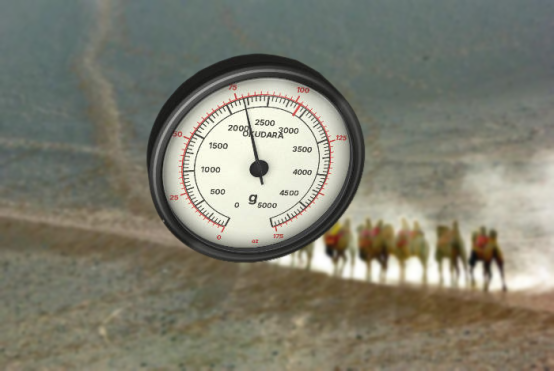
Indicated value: value=2200 unit=g
